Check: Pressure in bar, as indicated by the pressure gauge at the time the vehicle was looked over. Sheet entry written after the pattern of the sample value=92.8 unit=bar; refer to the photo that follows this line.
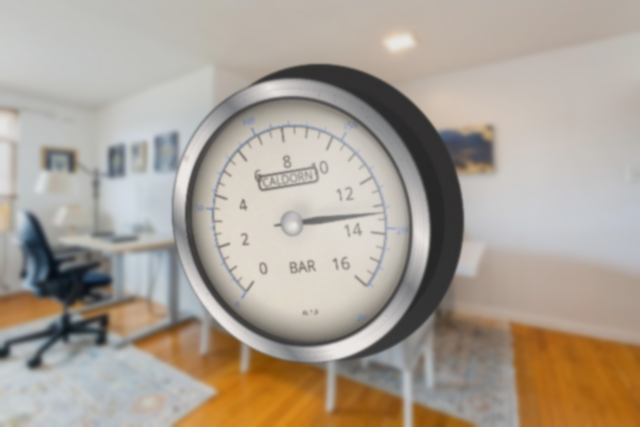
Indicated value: value=13.25 unit=bar
